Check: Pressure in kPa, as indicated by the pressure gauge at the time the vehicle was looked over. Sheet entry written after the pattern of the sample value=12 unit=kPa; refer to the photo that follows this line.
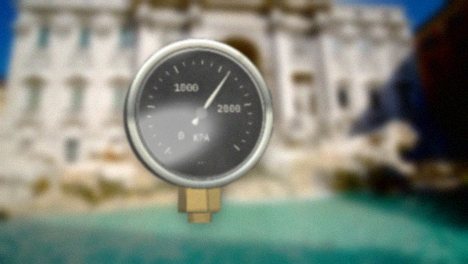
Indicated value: value=1600 unit=kPa
